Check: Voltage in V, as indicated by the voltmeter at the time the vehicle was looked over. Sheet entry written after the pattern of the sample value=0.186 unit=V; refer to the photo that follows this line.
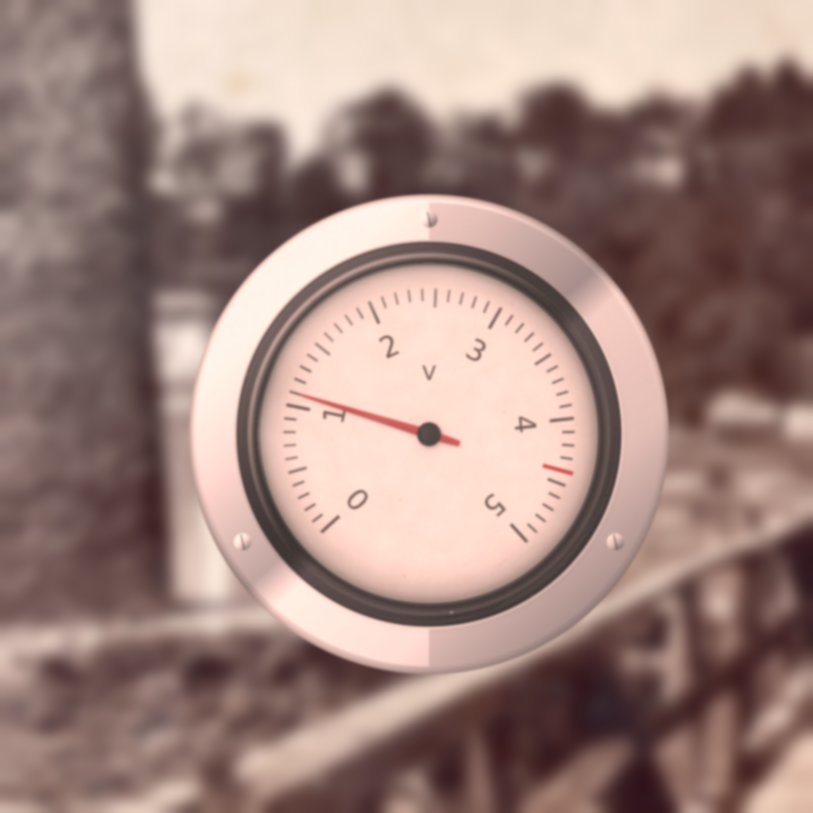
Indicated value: value=1.1 unit=V
